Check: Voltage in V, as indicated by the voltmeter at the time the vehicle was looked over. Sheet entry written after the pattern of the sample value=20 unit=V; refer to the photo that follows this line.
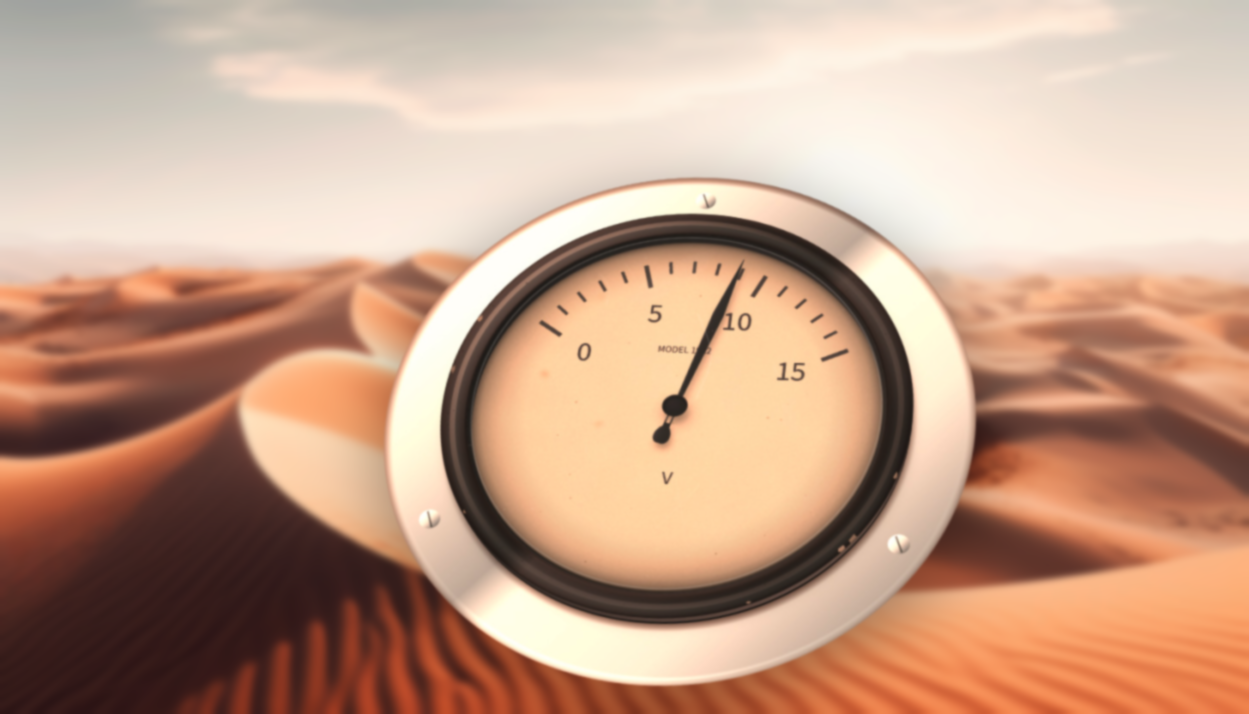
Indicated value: value=9 unit=V
